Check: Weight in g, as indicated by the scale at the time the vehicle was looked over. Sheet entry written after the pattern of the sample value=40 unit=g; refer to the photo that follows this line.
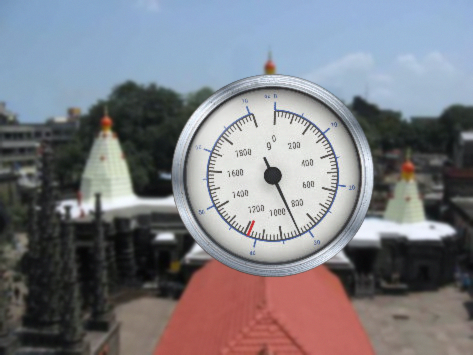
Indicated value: value=900 unit=g
